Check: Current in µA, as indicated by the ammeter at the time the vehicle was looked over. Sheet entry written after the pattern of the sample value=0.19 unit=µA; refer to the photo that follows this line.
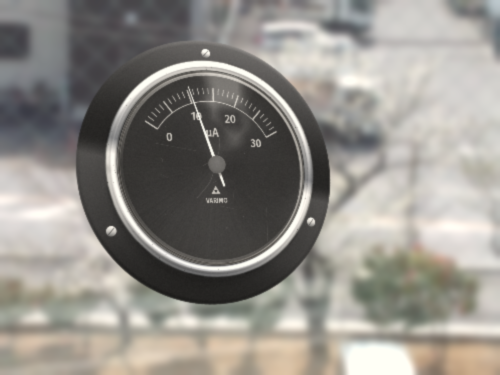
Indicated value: value=10 unit=µA
